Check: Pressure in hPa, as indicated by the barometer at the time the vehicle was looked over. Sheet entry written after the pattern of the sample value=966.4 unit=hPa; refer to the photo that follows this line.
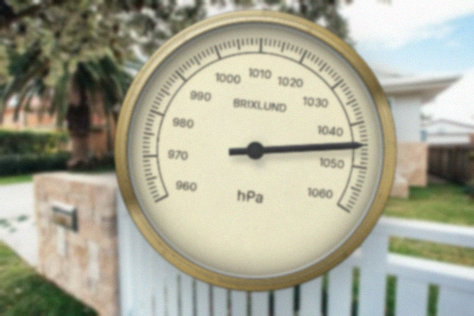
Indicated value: value=1045 unit=hPa
